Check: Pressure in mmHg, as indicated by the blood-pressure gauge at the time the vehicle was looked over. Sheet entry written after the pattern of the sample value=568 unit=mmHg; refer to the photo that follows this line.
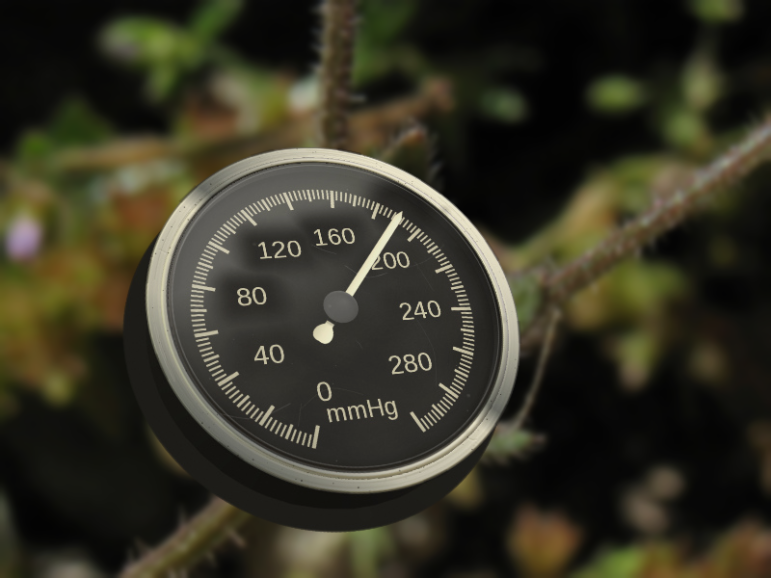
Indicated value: value=190 unit=mmHg
